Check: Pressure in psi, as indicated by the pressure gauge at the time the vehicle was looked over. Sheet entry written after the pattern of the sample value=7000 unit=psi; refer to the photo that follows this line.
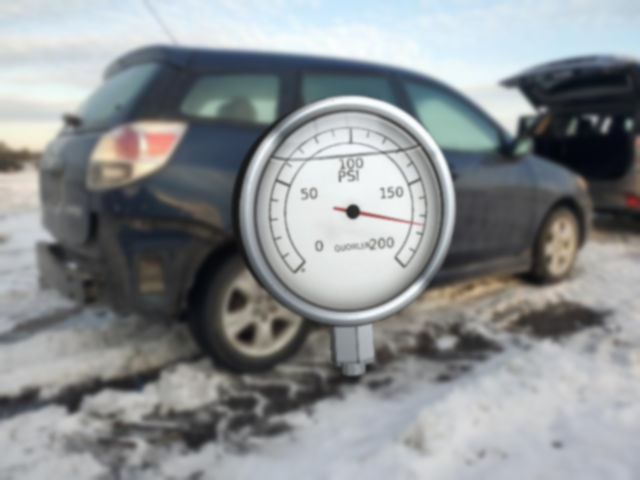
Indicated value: value=175 unit=psi
